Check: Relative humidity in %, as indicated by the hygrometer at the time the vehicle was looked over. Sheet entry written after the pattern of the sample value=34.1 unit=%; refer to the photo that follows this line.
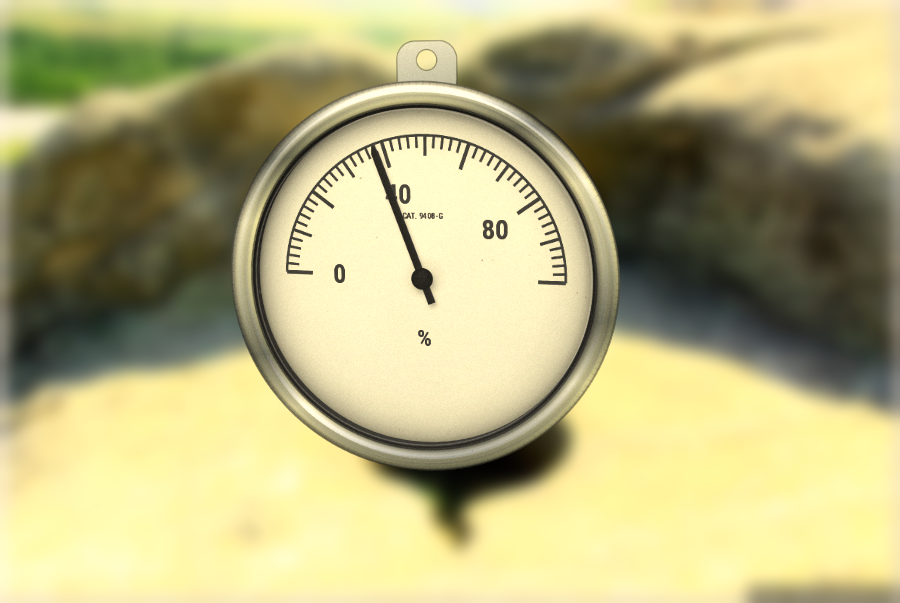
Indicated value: value=38 unit=%
